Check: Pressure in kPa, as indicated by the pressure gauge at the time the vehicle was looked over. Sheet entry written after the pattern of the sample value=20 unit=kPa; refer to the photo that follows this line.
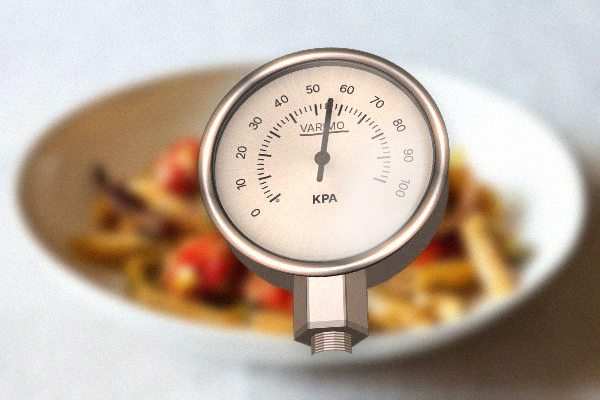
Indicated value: value=56 unit=kPa
